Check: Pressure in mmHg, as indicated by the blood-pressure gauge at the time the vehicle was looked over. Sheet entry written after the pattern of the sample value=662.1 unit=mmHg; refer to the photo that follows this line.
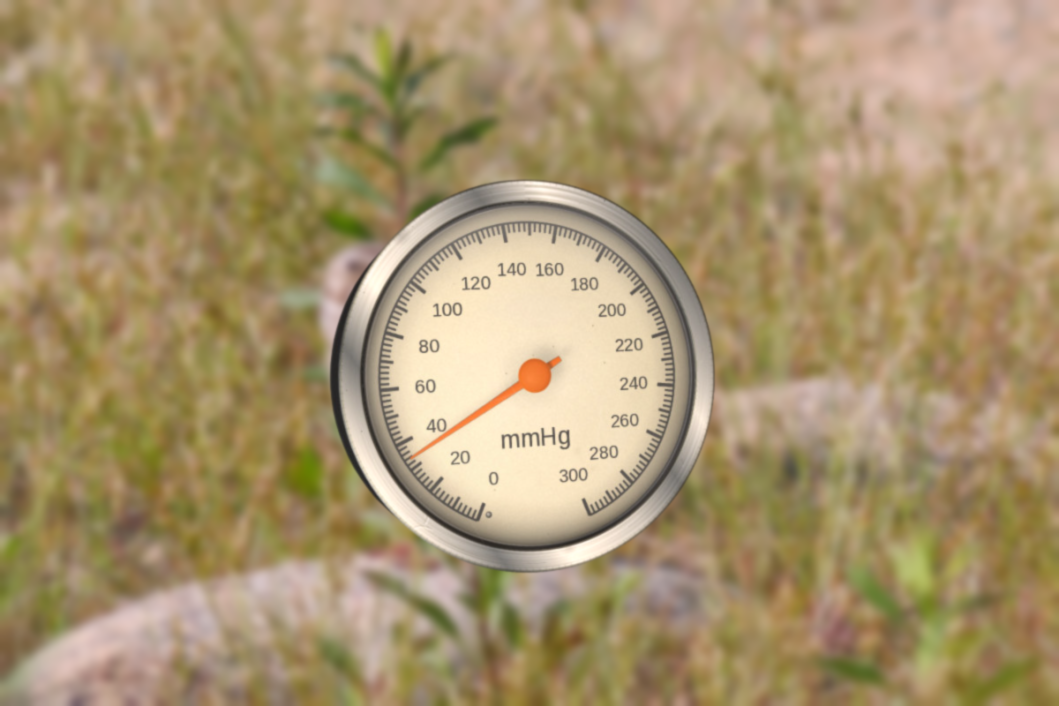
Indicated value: value=34 unit=mmHg
